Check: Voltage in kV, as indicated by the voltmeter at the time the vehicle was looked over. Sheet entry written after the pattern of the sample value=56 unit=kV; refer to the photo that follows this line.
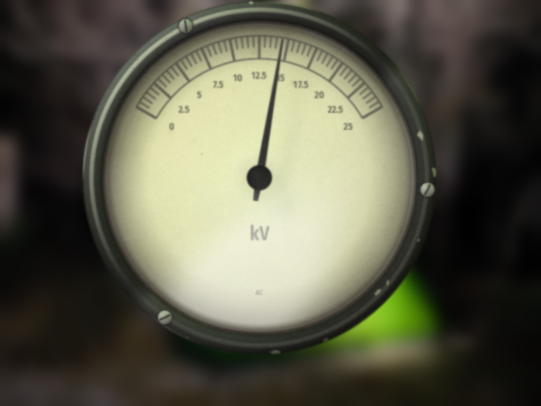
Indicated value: value=14.5 unit=kV
